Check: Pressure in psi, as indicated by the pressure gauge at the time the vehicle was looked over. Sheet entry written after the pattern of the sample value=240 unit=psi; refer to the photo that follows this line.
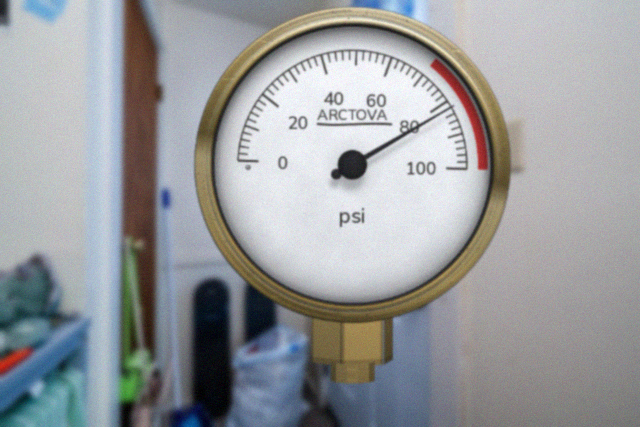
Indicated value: value=82 unit=psi
